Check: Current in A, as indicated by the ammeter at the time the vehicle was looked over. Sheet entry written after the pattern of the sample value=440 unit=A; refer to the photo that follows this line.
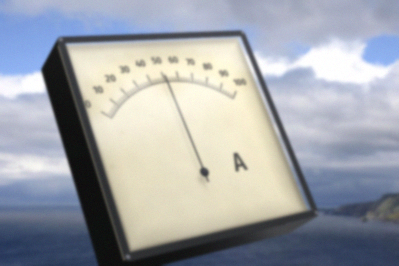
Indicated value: value=50 unit=A
